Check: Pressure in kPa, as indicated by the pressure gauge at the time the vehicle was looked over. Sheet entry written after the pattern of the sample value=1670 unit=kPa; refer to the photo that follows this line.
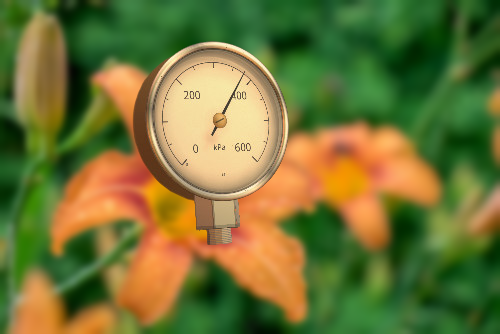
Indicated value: value=375 unit=kPa
